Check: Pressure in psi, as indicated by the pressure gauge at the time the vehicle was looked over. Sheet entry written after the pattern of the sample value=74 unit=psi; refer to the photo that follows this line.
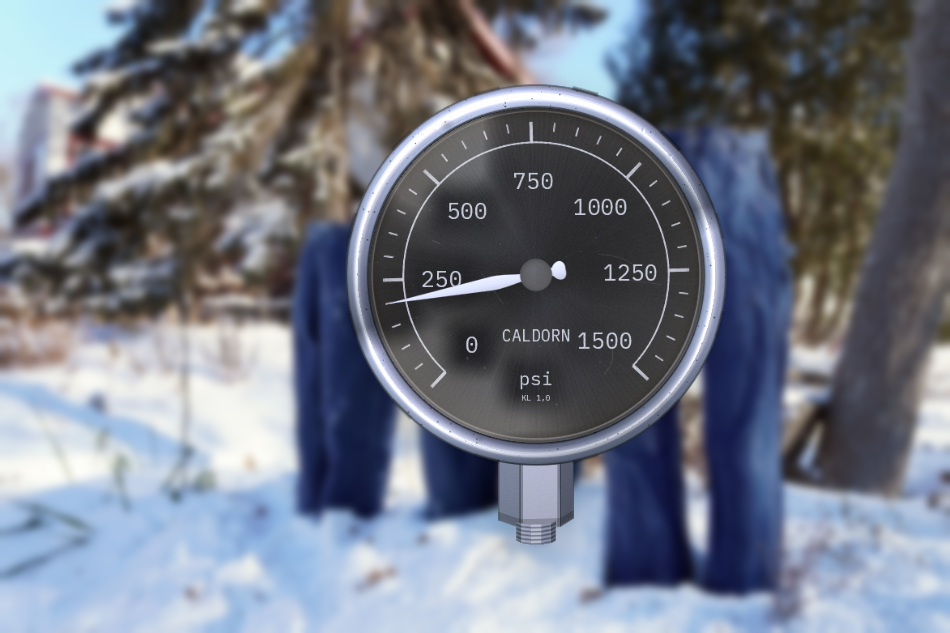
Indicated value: value=200 unit=psi
